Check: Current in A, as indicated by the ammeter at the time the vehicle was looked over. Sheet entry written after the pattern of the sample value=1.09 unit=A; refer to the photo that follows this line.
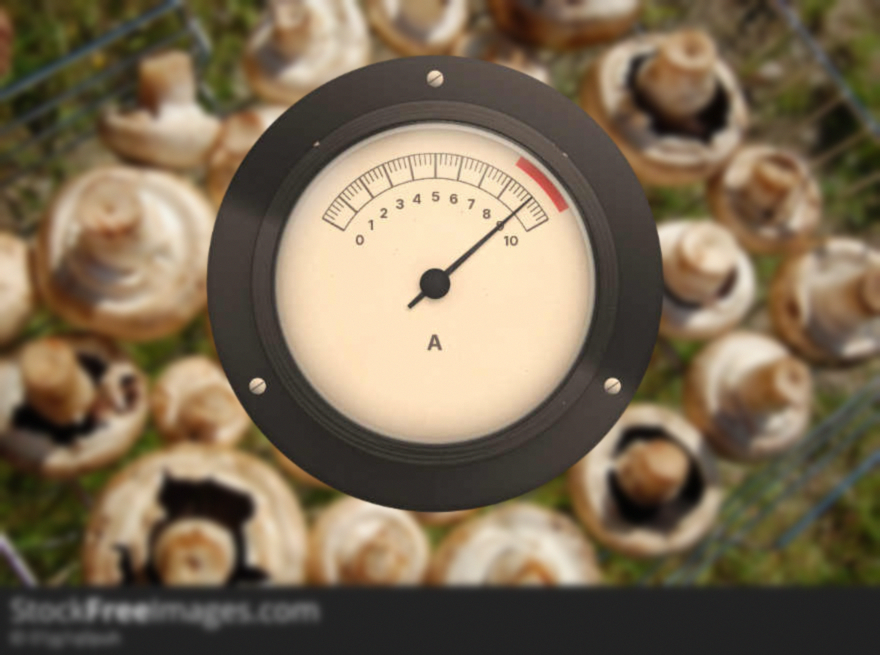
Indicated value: value=9 unit=A
